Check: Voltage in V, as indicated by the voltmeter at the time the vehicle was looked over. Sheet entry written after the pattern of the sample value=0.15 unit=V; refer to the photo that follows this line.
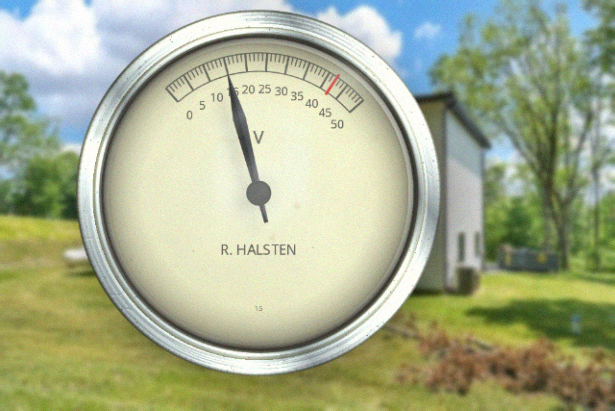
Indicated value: value=15 unit=V
